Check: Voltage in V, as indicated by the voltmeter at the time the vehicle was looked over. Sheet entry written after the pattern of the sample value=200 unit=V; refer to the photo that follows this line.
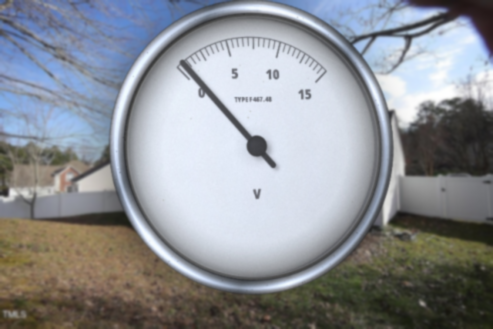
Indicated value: value=0.5 unit=V
